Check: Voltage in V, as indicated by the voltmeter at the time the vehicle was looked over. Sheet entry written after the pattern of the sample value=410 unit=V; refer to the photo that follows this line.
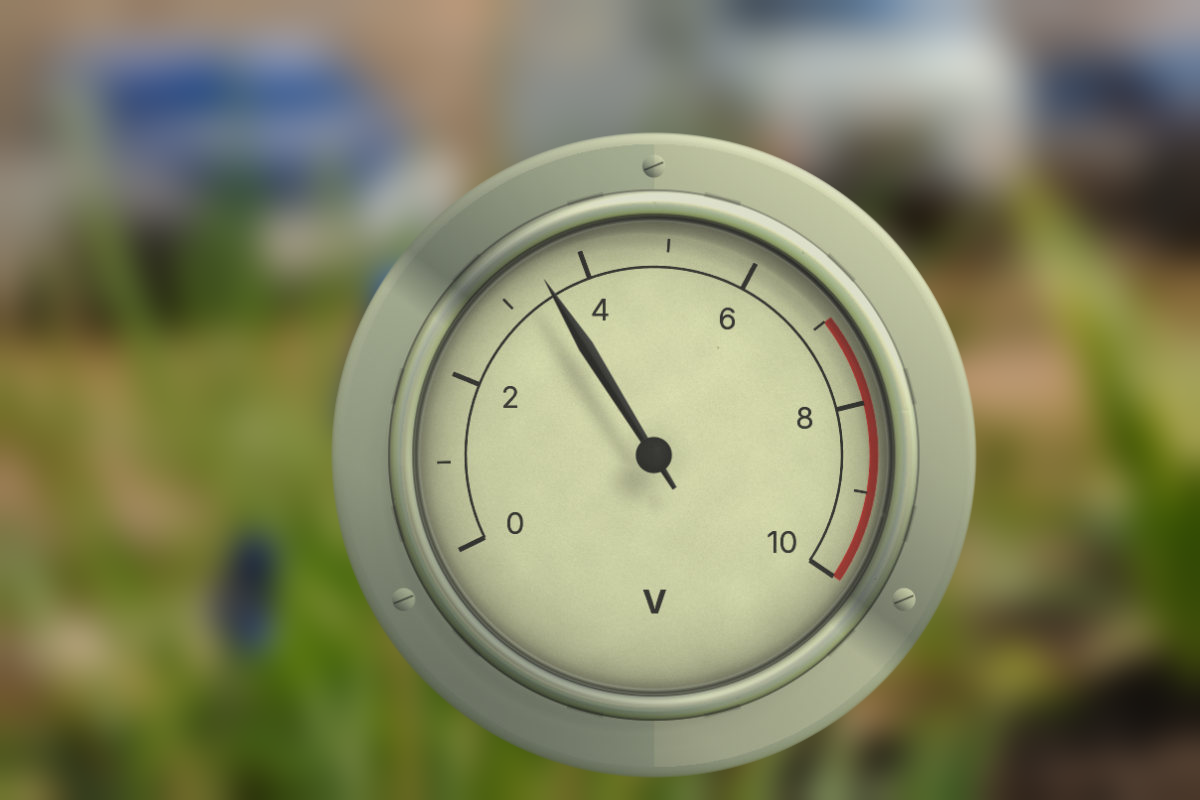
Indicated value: value=3.5 unit=V
